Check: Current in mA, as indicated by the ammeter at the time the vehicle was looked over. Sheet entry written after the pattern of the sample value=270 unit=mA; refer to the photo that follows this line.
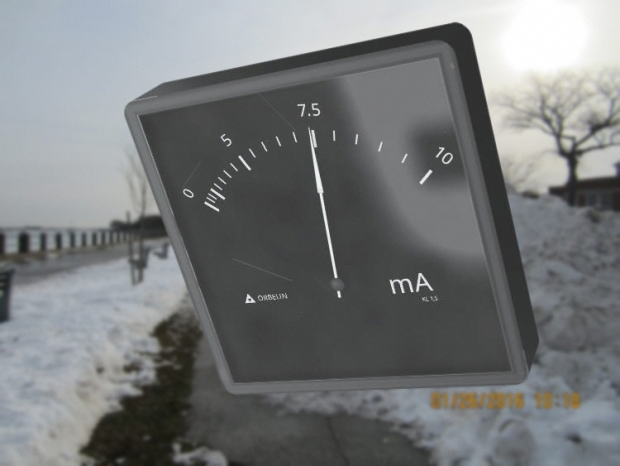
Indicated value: value=7.5 unit=mA
